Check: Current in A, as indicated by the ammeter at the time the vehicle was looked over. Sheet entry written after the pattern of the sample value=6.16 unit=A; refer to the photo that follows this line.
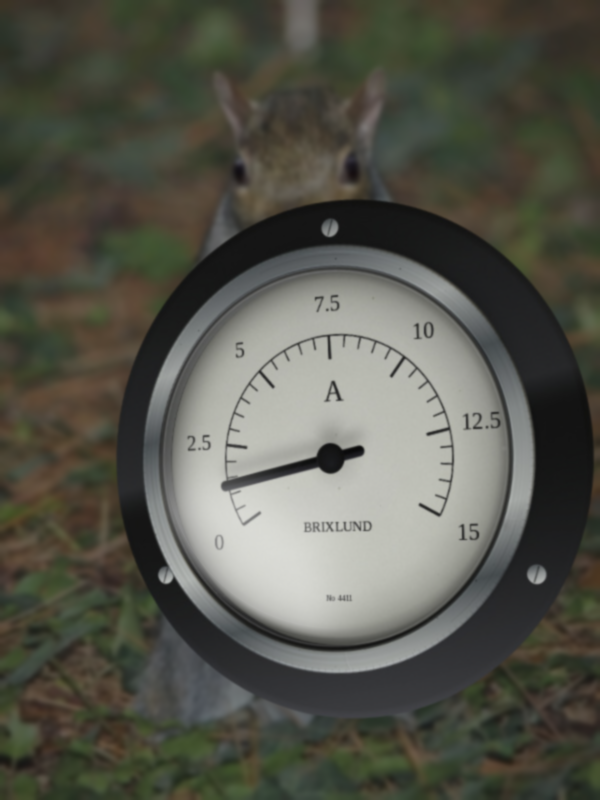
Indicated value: value=1.25 unit=A
